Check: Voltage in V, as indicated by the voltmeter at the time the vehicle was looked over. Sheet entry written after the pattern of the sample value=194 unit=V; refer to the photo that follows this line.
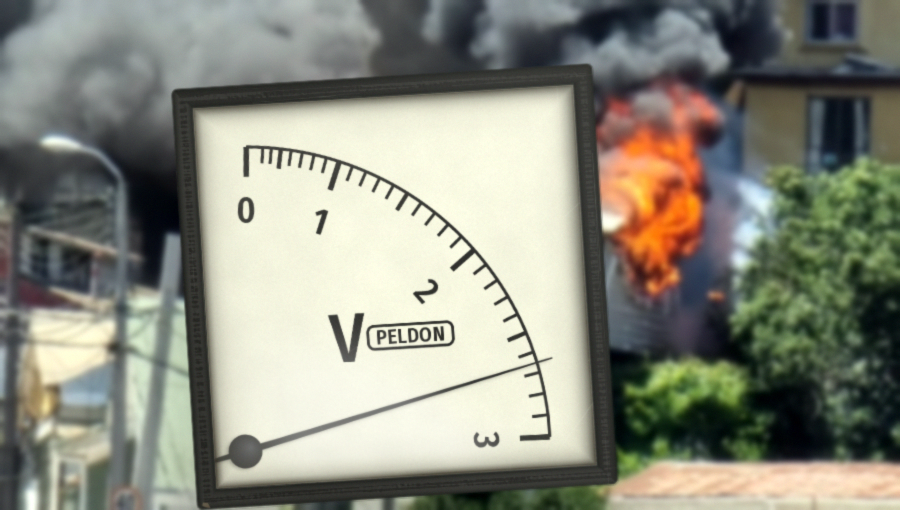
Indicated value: value=2.65 unit=V
